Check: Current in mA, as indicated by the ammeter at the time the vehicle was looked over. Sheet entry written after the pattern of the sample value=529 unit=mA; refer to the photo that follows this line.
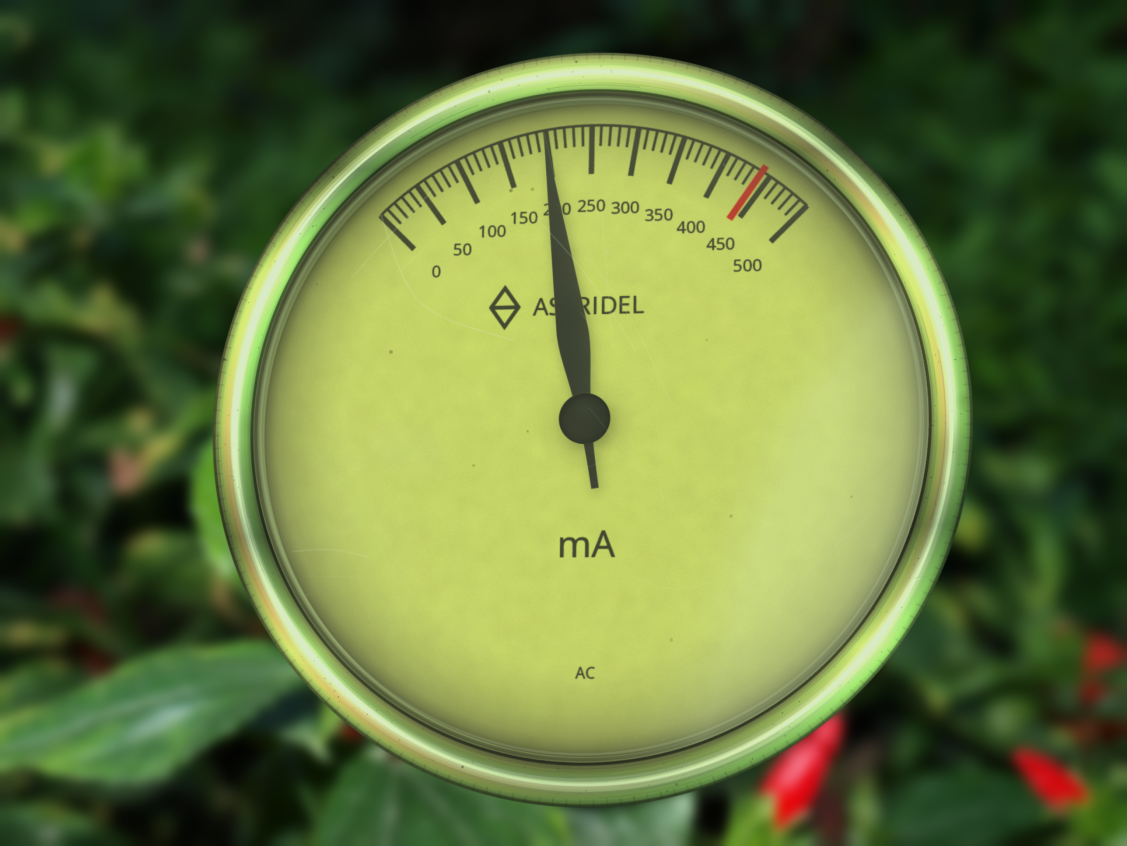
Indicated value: value=200 unit=mA
